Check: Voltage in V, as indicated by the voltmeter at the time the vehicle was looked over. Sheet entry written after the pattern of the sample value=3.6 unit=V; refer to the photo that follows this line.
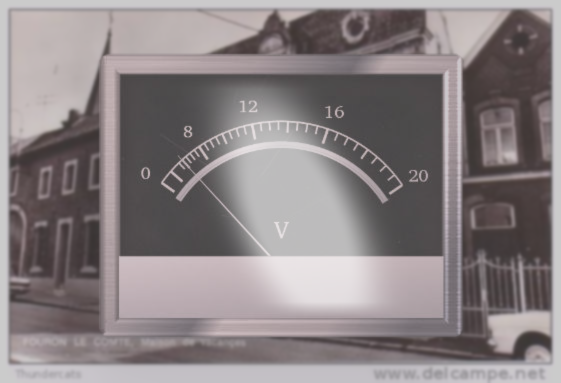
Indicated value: value=6 unit=V
